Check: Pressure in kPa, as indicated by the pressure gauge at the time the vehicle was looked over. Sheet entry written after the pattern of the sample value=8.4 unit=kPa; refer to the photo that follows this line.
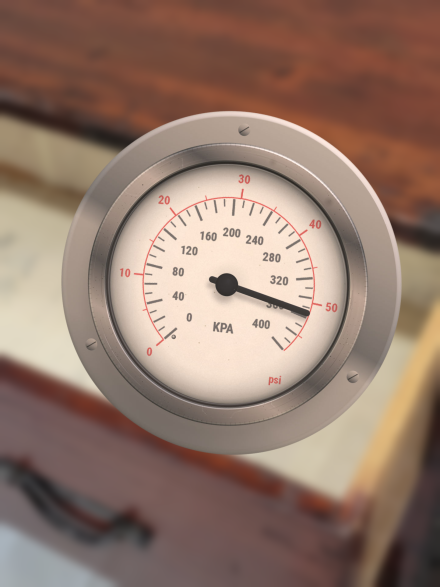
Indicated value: value=355 unit=kPa
